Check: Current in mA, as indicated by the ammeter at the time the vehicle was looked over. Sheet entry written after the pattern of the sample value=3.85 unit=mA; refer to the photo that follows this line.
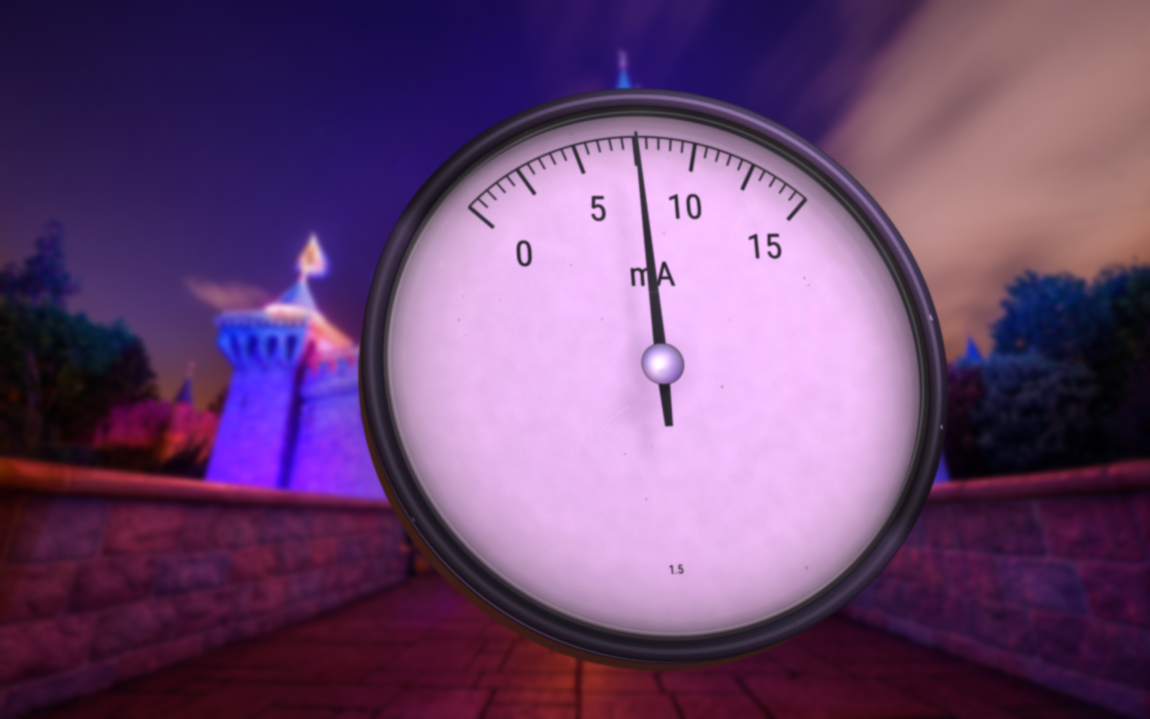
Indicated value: value=7.5 unit=mA
